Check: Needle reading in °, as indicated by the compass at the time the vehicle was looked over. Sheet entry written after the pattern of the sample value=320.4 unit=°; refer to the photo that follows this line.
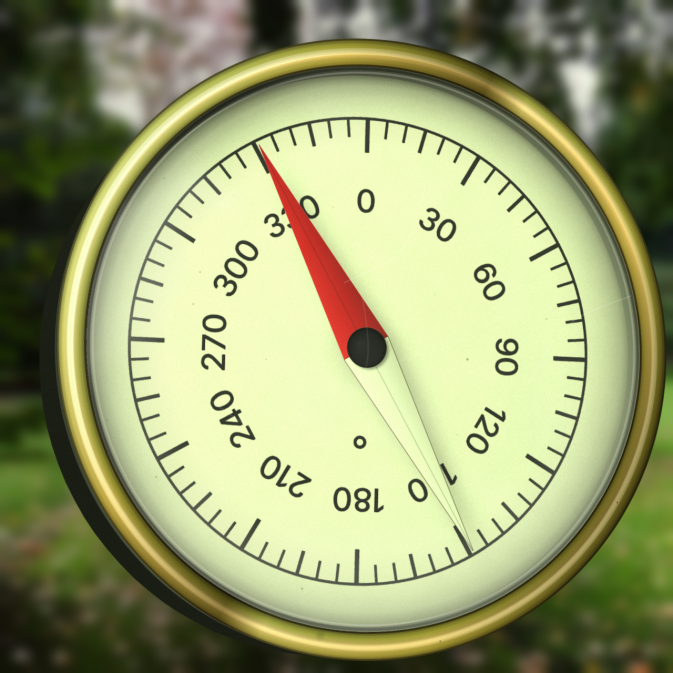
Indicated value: value=330 unit=°
